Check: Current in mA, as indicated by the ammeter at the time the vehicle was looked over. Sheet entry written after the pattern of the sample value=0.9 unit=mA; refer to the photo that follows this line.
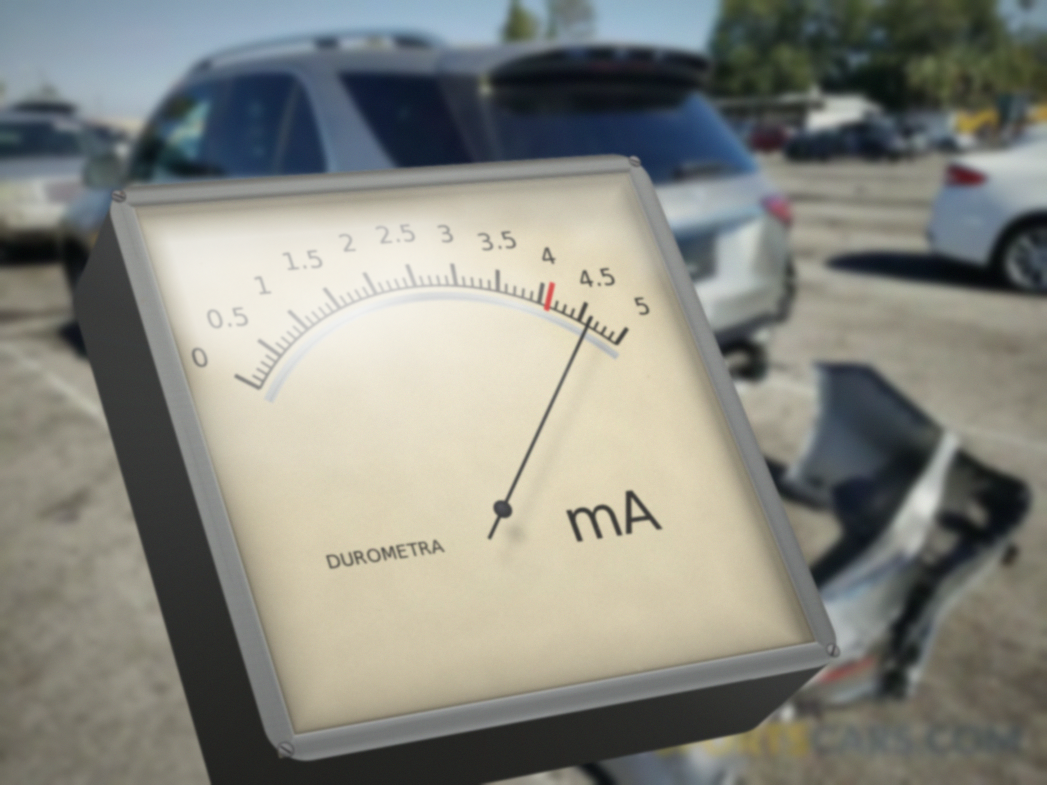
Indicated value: value=4.6 unit=mA
